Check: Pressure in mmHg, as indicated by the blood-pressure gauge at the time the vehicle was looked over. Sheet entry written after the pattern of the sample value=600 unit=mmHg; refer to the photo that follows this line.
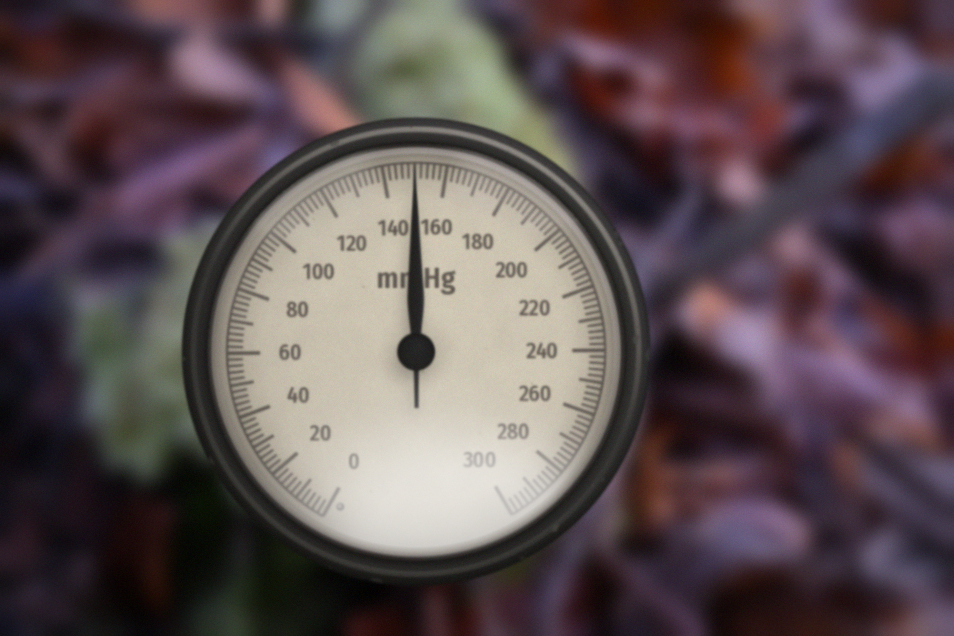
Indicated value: value=150 unit=mmHg
